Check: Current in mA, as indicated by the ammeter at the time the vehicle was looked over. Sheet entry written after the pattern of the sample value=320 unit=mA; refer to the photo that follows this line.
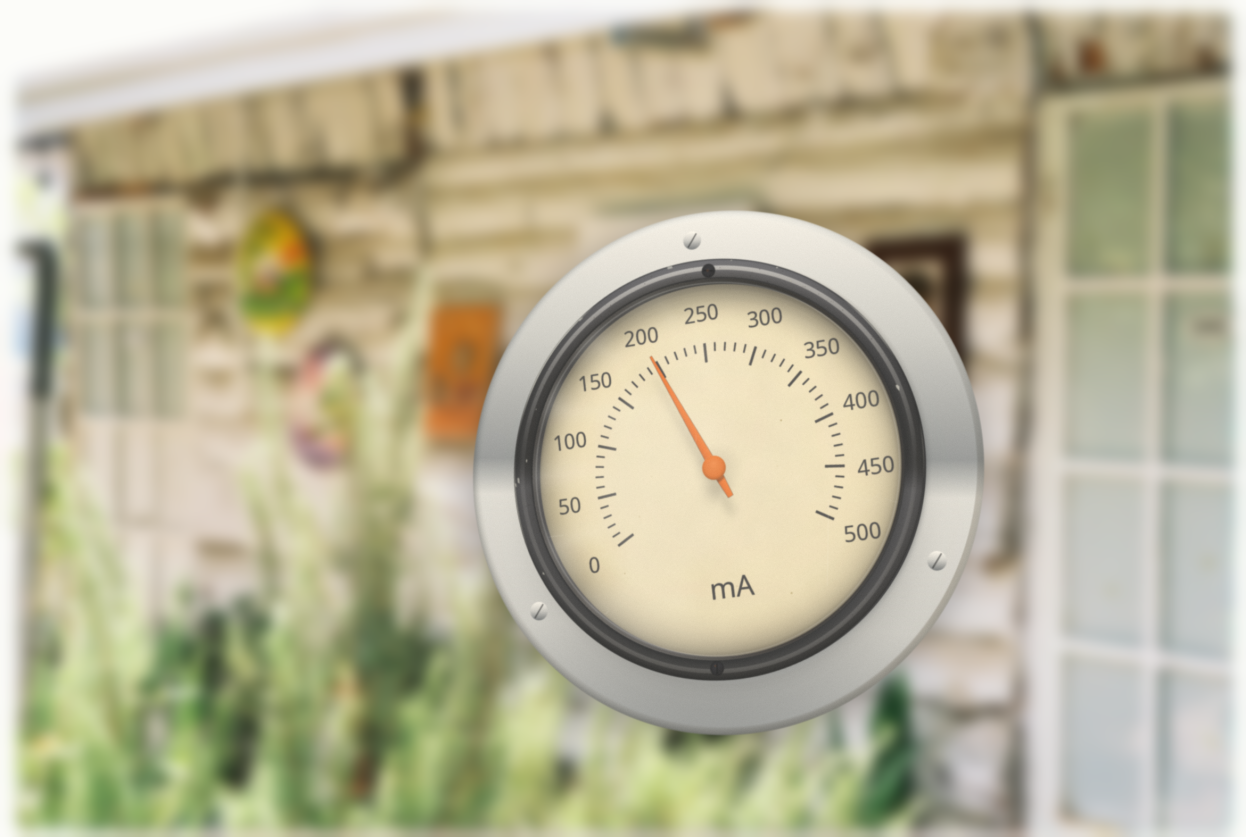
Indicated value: value=200 unit=mA
